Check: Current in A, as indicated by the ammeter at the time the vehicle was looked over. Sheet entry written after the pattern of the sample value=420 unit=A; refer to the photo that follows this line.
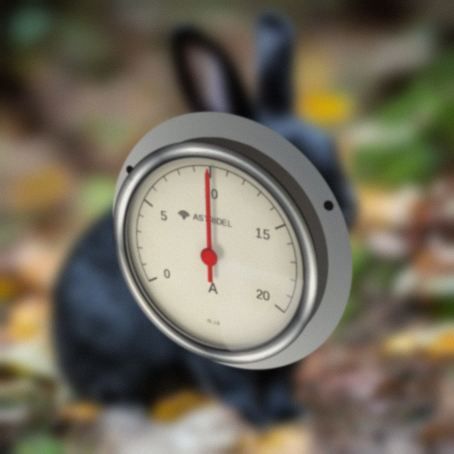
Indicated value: value=10 unit=A
